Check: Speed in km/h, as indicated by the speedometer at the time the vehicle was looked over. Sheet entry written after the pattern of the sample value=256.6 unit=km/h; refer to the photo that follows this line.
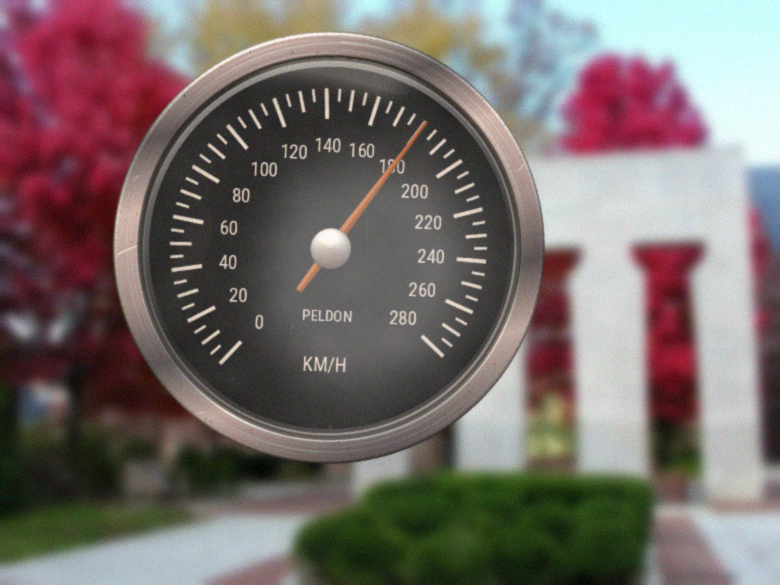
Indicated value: value=180 unit=km/h
